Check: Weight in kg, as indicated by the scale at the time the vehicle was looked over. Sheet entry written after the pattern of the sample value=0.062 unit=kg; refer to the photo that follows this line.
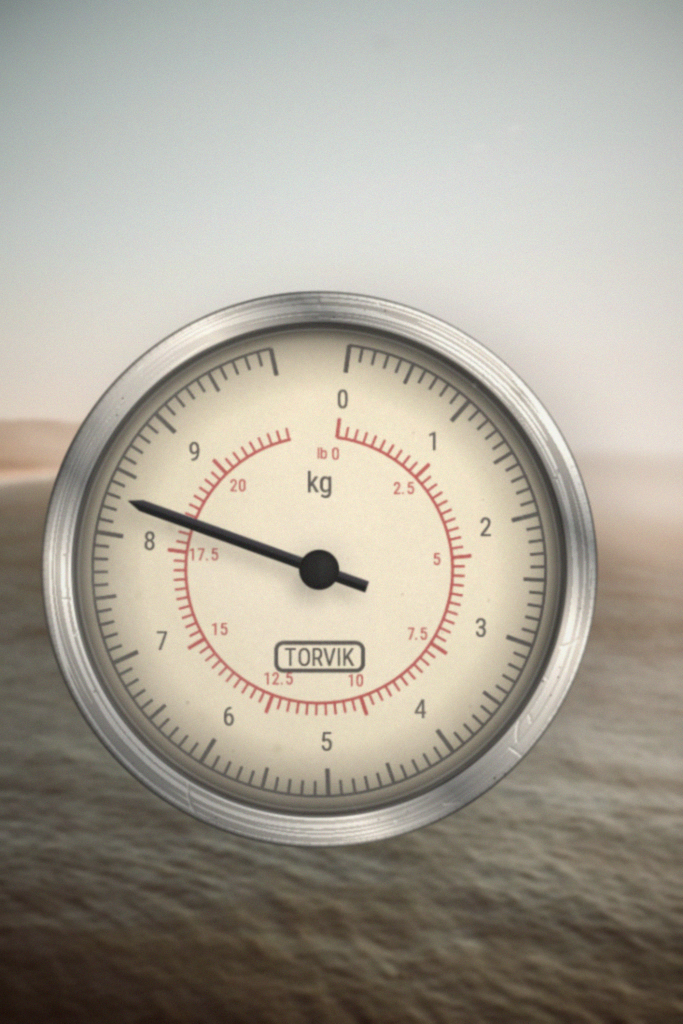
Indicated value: value=8.3 unit=kg
